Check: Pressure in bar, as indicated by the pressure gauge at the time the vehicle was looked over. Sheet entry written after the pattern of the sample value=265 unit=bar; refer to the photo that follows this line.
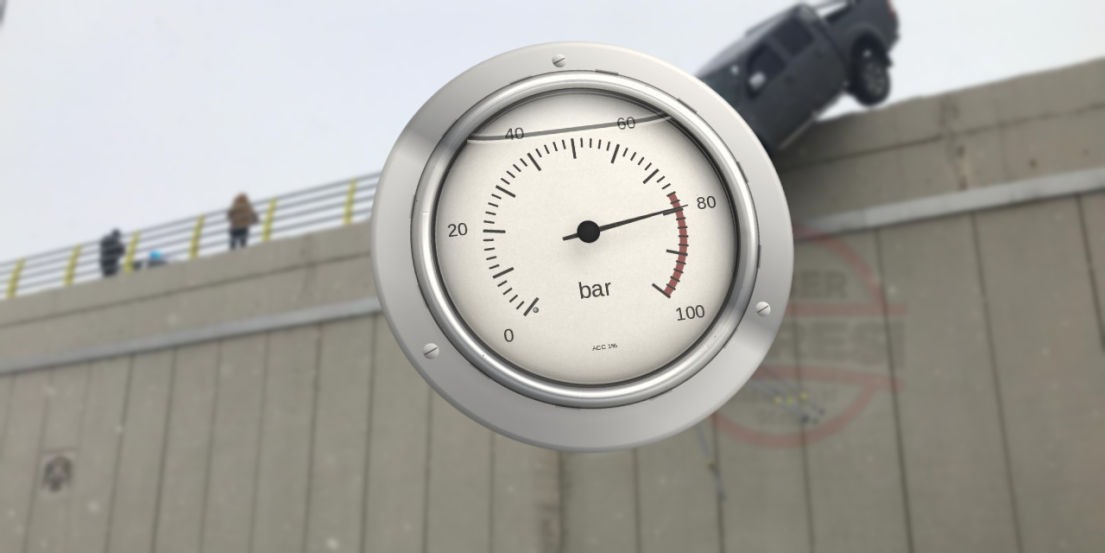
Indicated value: value=80 unit=bar
